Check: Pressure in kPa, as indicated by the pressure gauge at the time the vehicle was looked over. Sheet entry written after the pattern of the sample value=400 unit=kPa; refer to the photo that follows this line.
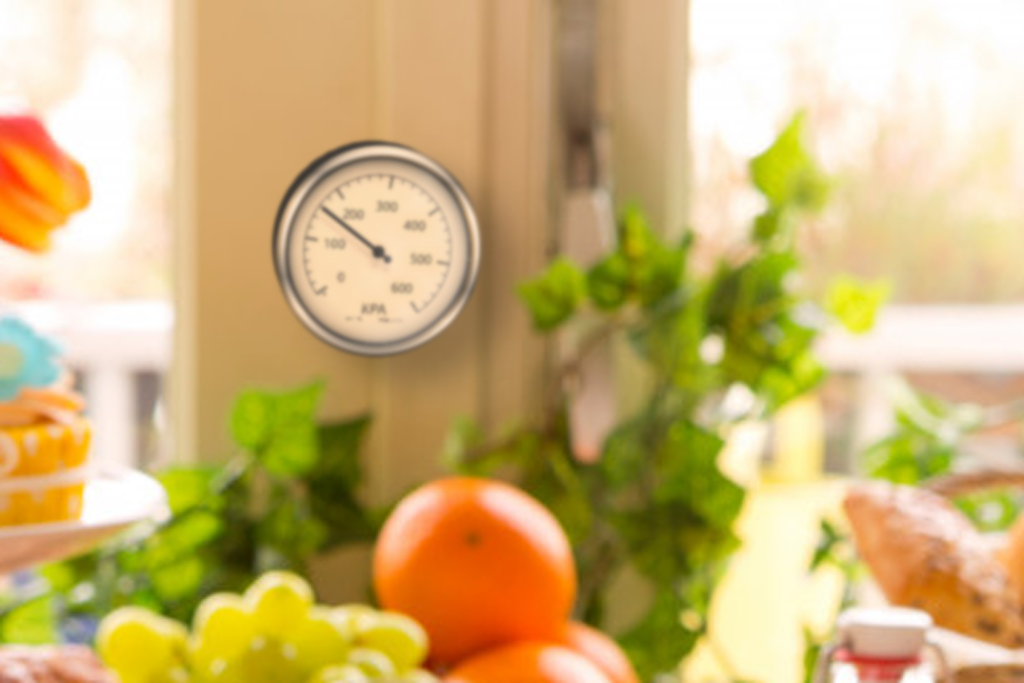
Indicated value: value=160 unit=kPa
